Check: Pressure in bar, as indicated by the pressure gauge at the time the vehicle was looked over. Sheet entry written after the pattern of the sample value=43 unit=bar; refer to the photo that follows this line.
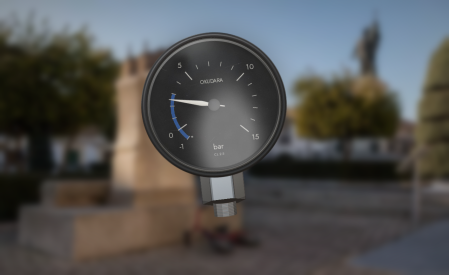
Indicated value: value=2.5 unit=bar
